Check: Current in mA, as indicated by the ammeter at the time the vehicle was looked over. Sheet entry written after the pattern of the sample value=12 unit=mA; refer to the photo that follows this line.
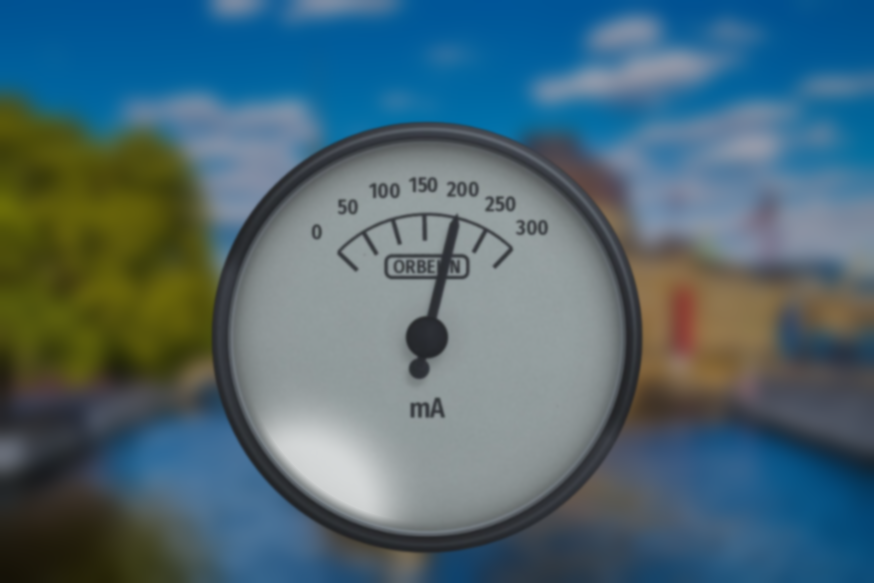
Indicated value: value=200 unit=mA
